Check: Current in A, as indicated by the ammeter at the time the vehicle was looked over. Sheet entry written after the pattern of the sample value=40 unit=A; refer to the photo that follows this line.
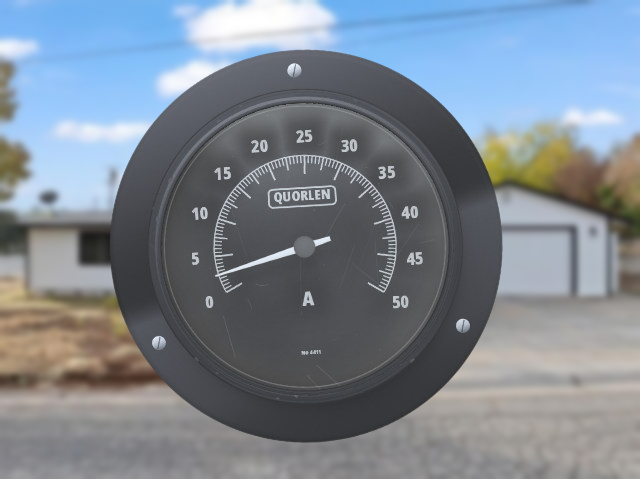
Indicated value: value=2.5 unit=A
